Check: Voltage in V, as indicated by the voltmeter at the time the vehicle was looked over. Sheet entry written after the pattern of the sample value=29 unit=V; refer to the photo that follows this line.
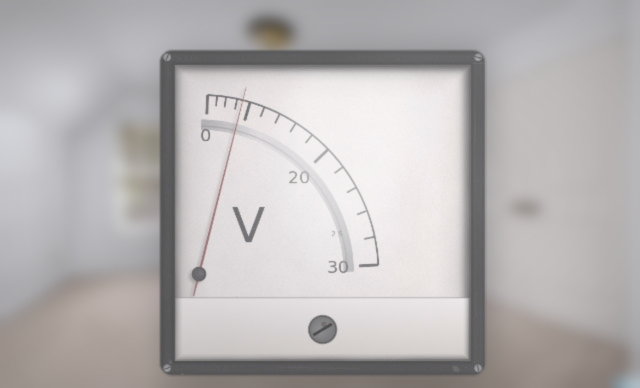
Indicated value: value=9 unit=V
